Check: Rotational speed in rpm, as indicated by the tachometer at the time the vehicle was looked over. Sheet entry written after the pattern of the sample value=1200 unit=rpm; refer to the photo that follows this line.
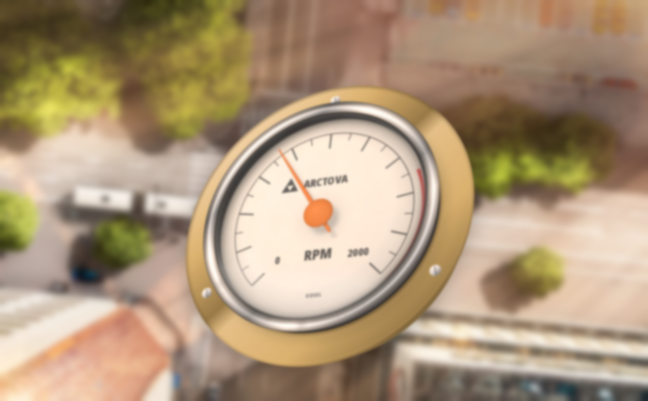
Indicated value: value=750 unit=rpm
